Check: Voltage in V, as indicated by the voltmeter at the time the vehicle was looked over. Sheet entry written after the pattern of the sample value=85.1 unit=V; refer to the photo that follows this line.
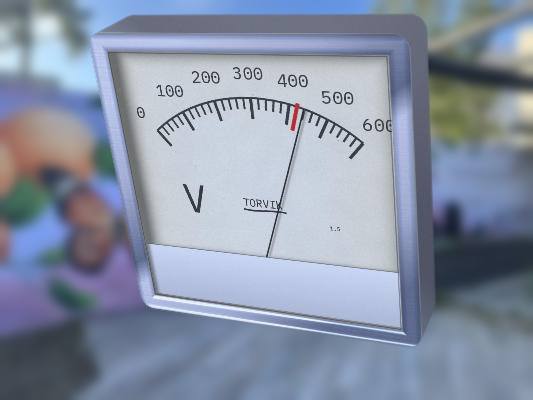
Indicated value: value=440 unit=V
